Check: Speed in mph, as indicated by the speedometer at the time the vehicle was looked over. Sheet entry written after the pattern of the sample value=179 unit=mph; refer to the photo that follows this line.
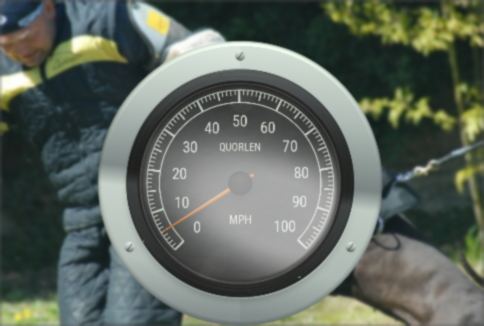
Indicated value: value=5 unit=mph
